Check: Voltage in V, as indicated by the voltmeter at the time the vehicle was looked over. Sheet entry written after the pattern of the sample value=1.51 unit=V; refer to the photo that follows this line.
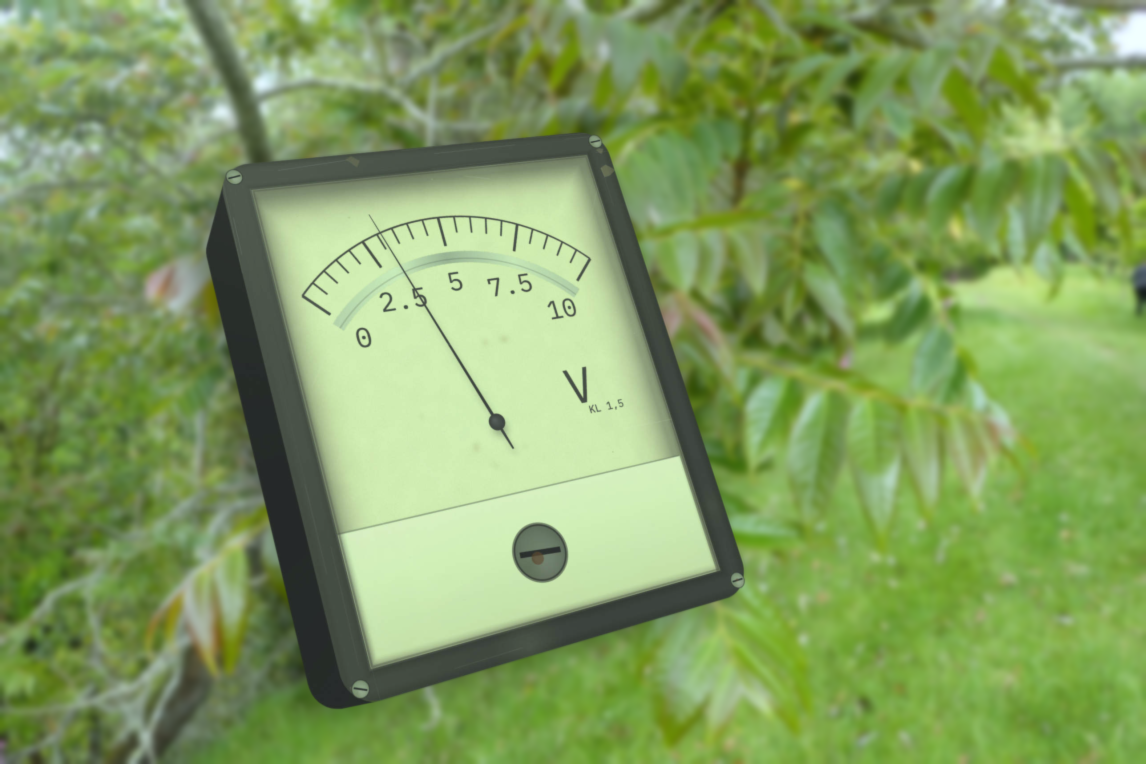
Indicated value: value=3 unit=V
